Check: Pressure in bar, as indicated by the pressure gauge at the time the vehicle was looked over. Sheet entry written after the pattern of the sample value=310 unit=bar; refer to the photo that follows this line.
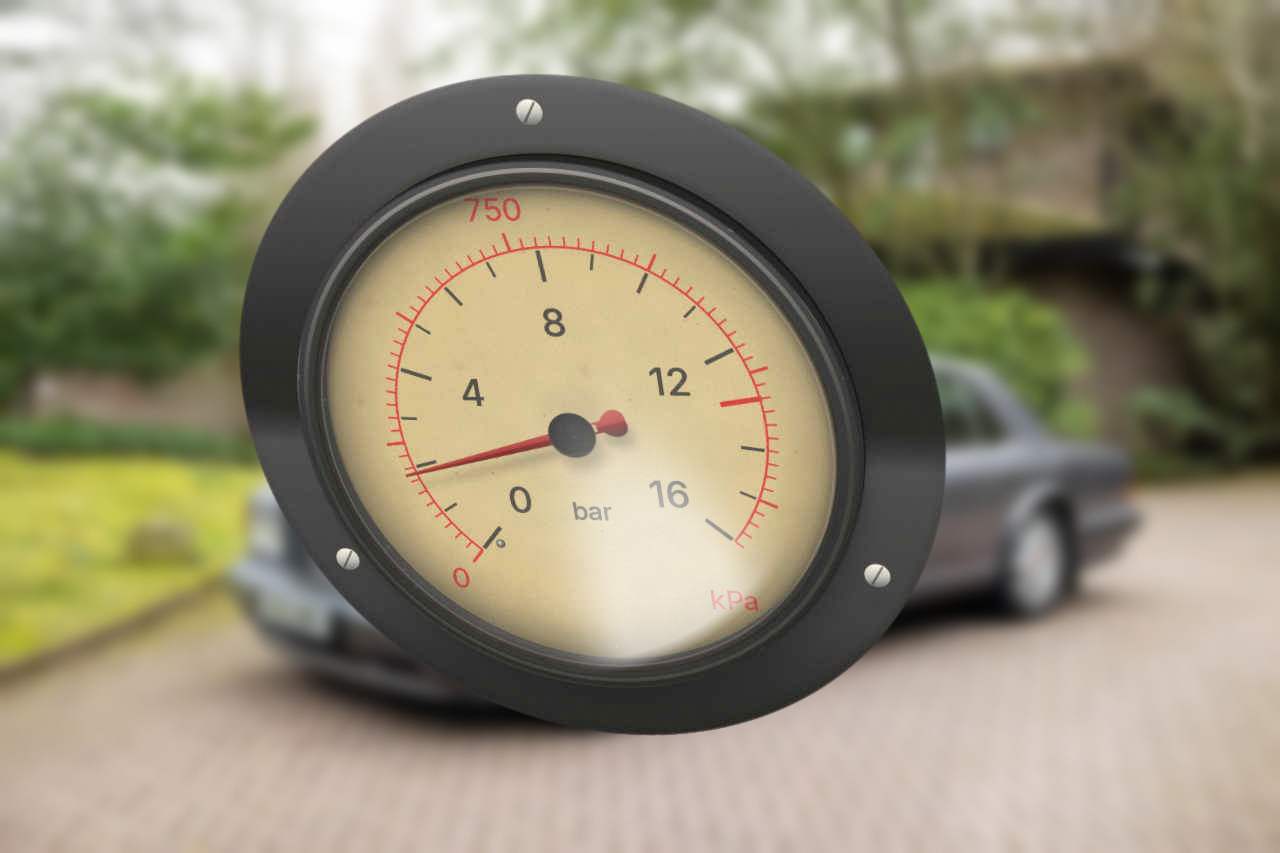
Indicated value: value=2 unit=bar
